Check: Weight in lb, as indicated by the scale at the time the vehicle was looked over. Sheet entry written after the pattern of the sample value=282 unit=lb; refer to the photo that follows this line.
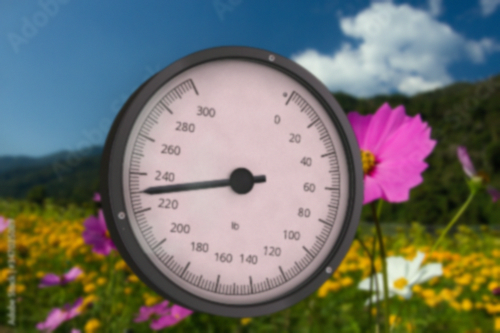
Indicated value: value=230 unit=lb
